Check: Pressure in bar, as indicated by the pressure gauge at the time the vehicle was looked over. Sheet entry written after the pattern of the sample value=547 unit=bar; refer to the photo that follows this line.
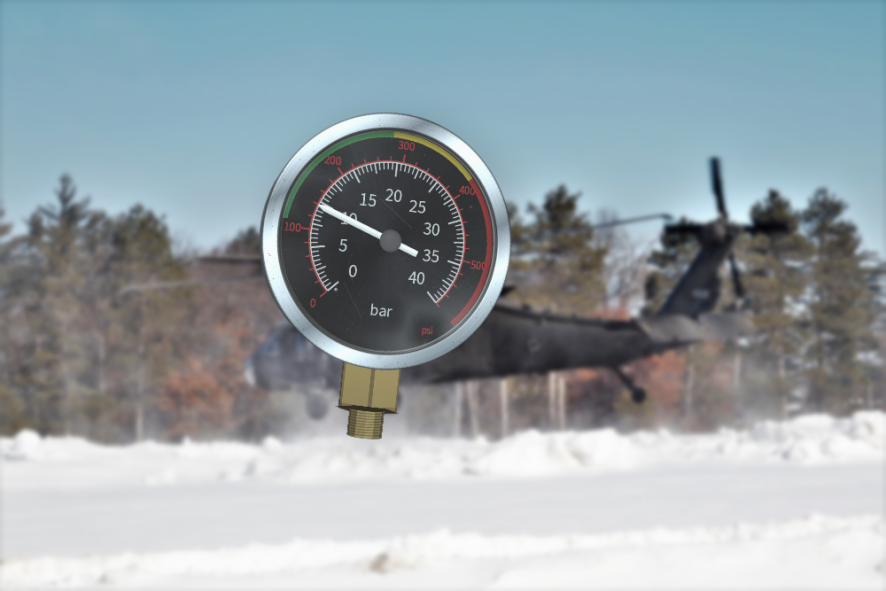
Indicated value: value=9.5 unit=bar
